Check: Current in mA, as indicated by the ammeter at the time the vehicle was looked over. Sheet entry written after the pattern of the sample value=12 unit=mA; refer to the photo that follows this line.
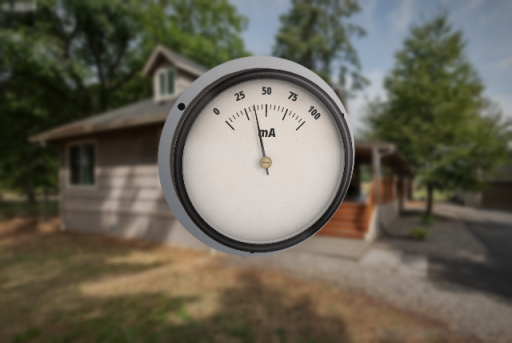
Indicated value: value=35 unit=mA
